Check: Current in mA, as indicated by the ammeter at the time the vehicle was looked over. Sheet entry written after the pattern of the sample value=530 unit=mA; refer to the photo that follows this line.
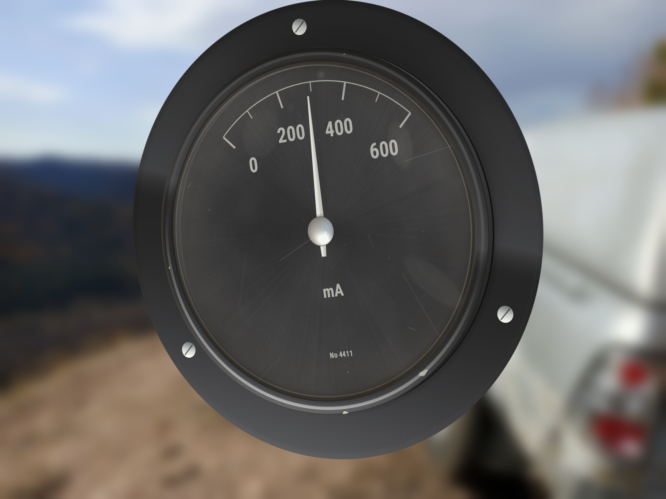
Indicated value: value=300 unit=mA
